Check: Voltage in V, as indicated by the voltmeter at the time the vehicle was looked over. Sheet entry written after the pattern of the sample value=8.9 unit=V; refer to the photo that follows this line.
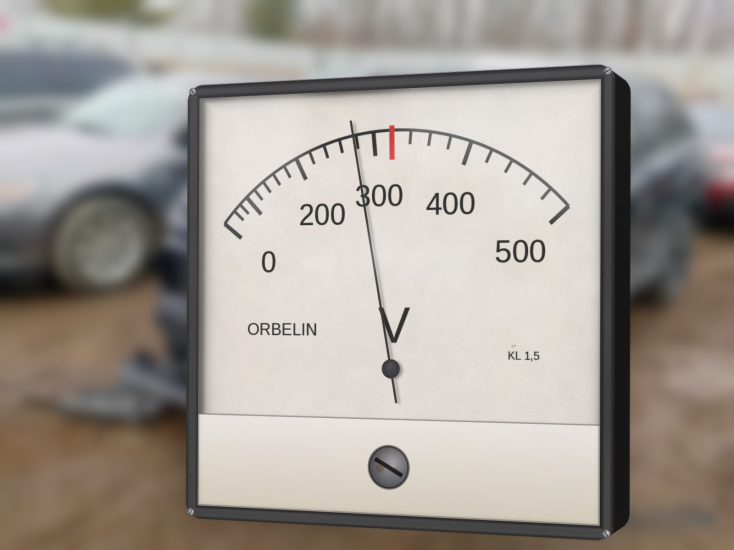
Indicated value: value=280 unit=V
